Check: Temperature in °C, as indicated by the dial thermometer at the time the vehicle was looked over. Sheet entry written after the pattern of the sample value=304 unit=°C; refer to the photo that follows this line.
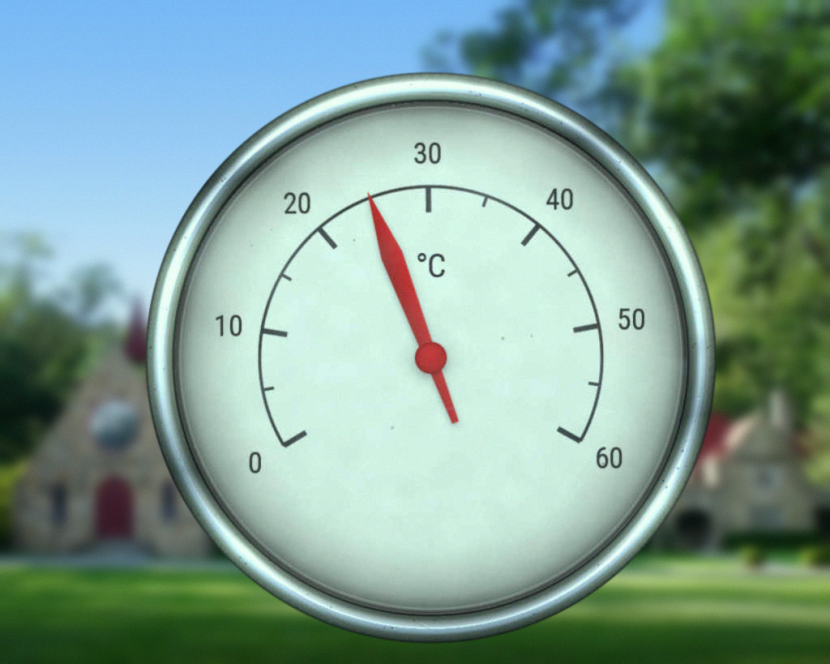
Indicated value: value=25 unit=°C
